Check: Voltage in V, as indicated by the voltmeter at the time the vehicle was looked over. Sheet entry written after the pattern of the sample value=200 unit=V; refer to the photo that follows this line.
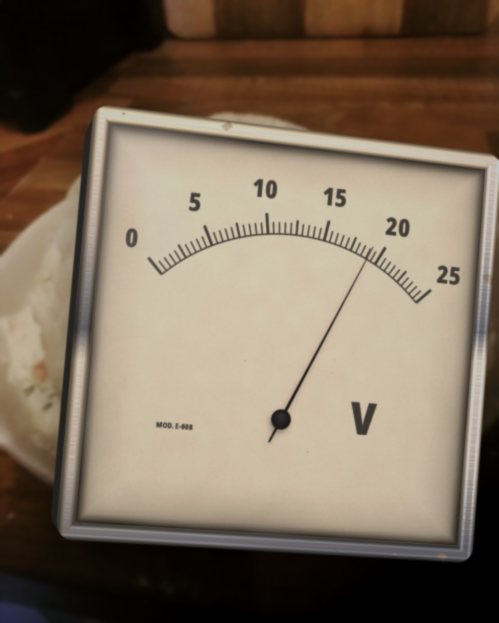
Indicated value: value=19 unit=V
